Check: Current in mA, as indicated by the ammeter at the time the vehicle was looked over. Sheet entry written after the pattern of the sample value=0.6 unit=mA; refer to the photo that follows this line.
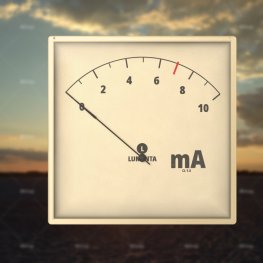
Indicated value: value=0 unit=mA
